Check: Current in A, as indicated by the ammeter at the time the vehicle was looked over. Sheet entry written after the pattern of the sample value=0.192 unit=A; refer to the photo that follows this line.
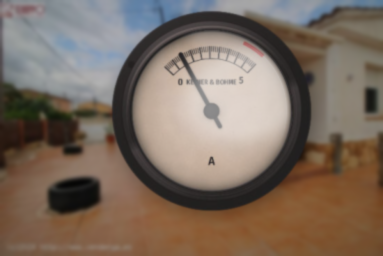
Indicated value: value=1 unit=A
